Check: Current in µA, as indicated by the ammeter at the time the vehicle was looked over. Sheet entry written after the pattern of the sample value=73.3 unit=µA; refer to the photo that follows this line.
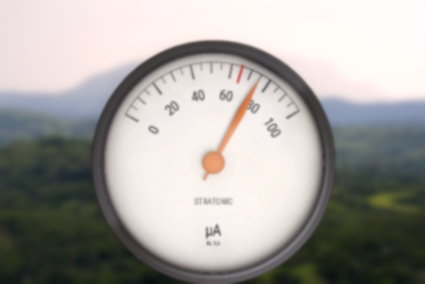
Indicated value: value=75 unit=µA
